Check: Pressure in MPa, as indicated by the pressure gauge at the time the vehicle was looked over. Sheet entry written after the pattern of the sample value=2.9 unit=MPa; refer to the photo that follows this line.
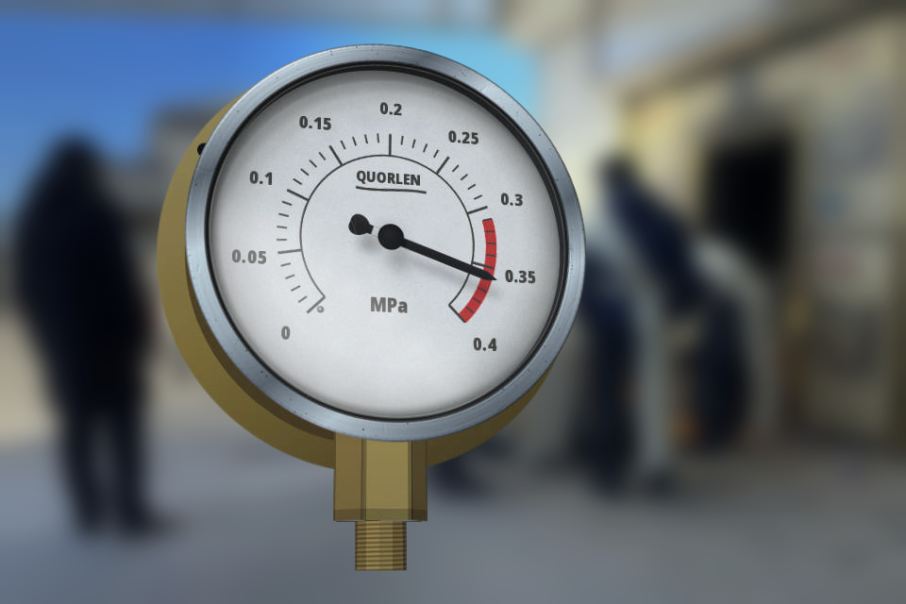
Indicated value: value=0.36 unit=MPa
